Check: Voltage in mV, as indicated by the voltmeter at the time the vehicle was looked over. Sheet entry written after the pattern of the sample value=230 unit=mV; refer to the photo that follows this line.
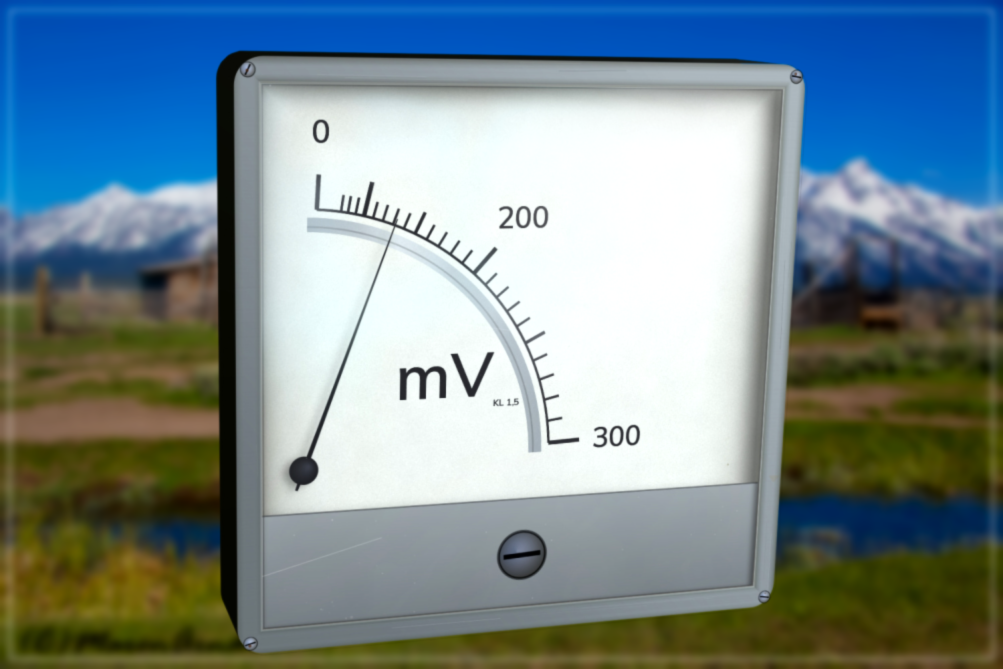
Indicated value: value=130 unit=mV
